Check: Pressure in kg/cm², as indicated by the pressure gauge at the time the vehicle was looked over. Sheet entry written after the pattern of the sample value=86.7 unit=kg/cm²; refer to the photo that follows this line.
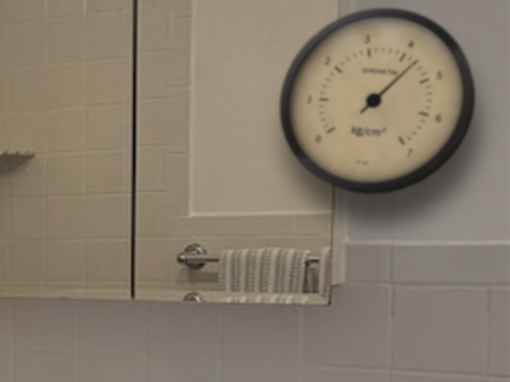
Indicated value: value=4.4 unit=kg/cm²
